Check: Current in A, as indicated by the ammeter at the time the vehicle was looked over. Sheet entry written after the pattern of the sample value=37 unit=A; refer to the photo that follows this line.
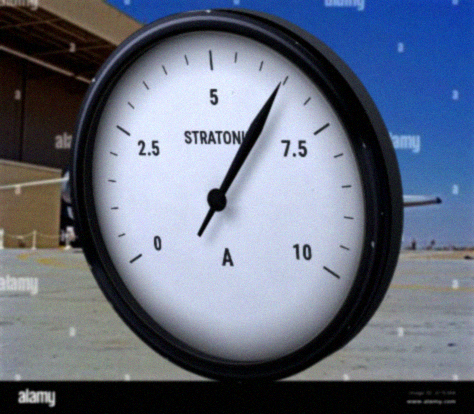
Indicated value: value=6.5 unit=A
